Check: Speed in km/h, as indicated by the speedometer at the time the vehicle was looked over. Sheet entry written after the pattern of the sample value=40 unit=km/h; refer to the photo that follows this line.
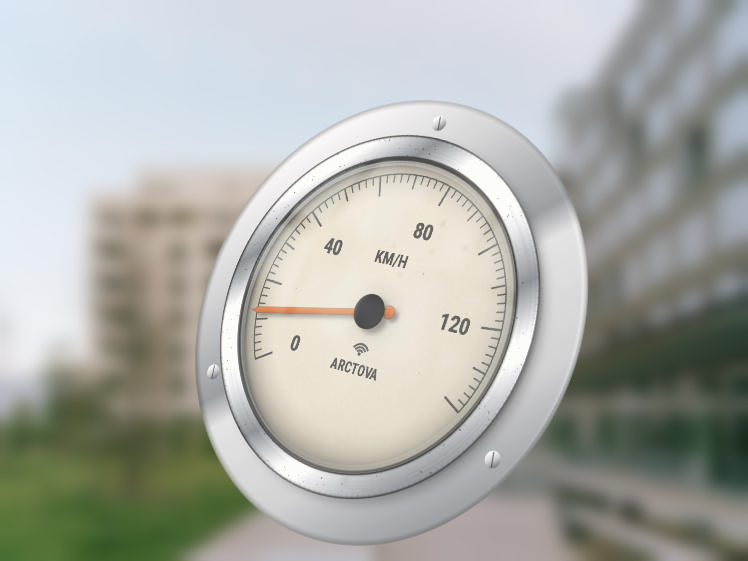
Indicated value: value=12 unit=km/h
